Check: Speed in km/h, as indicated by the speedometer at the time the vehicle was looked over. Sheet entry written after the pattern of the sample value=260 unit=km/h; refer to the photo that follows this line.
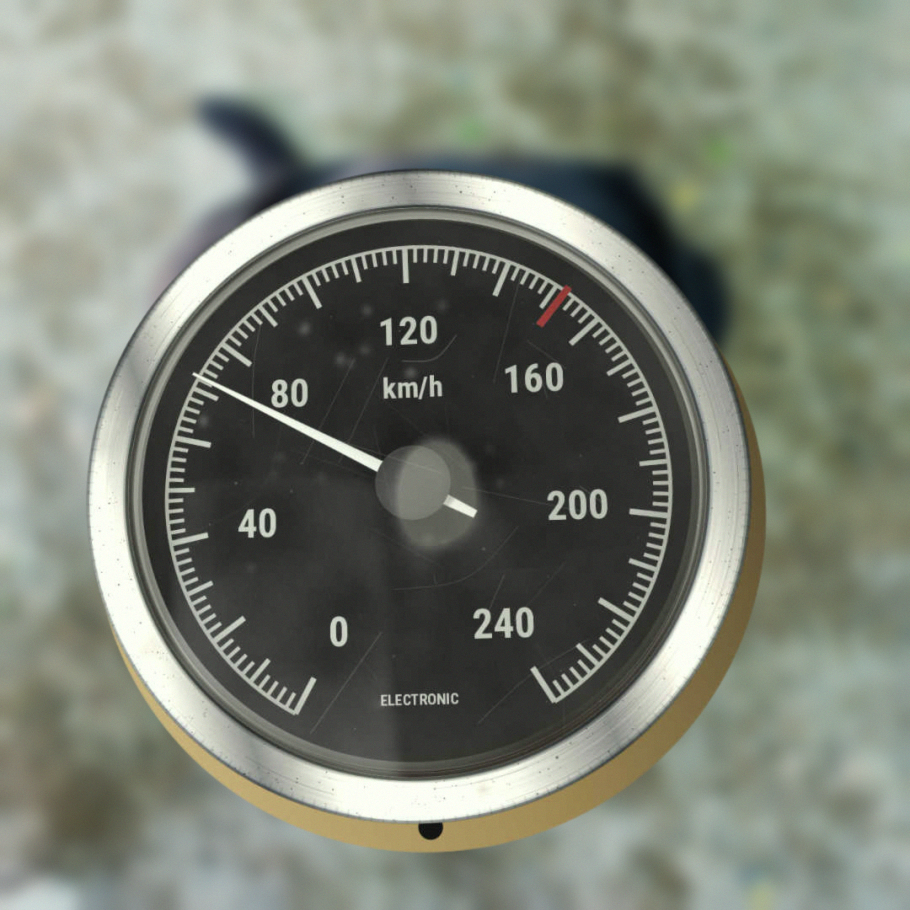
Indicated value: value=72 unit=km/h
